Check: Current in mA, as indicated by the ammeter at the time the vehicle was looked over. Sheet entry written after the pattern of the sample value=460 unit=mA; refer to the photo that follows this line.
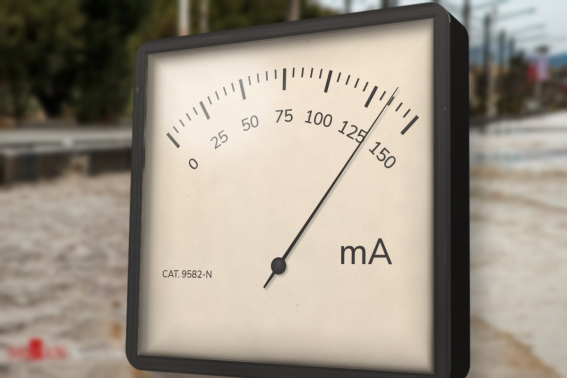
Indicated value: value=135 unit=mA
